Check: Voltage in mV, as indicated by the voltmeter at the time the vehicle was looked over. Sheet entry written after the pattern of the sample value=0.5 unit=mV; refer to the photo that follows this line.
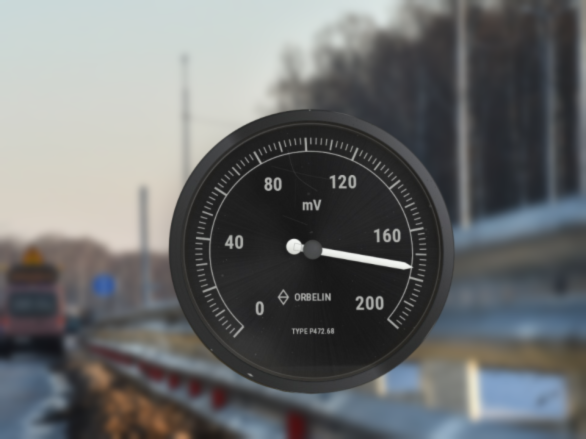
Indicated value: value=176 unit=mV
